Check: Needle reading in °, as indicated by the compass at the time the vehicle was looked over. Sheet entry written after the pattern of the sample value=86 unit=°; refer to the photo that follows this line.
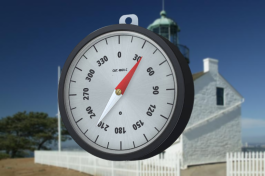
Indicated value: value=37.5 unit=°
